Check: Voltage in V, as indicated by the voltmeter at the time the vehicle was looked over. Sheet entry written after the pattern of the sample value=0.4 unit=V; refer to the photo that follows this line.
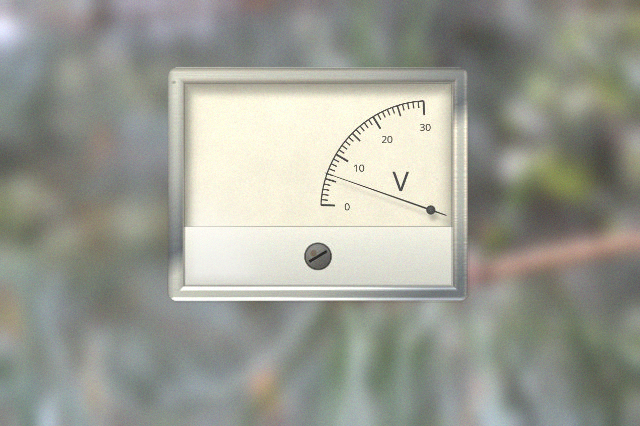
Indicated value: value=6 unit=V
